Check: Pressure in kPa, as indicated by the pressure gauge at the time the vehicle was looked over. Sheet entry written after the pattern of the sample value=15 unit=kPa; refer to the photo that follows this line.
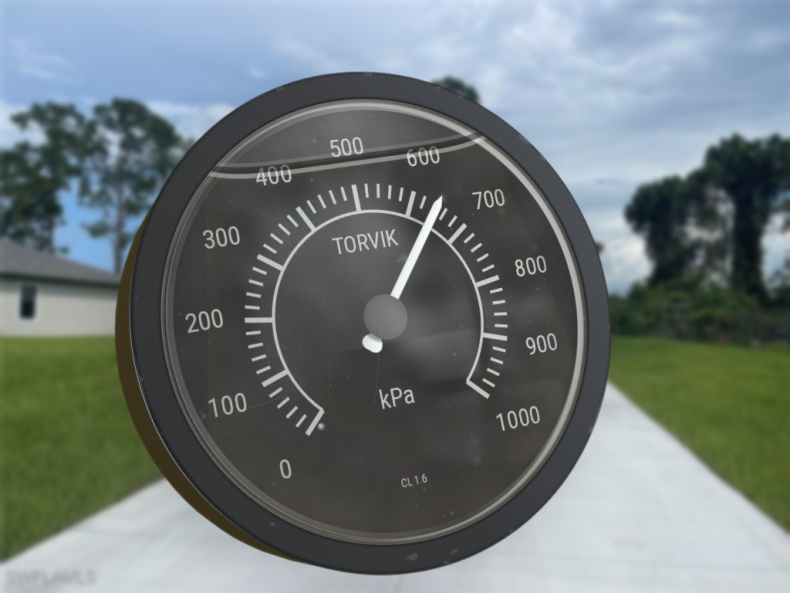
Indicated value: value=640 unit=kPa
